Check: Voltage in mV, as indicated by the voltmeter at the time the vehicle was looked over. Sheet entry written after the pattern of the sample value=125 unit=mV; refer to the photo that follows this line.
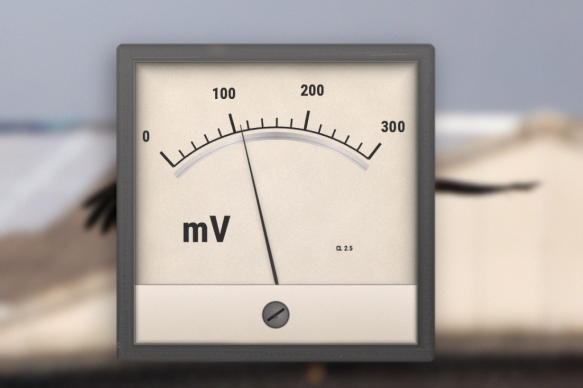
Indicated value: value=110 unit=mV
